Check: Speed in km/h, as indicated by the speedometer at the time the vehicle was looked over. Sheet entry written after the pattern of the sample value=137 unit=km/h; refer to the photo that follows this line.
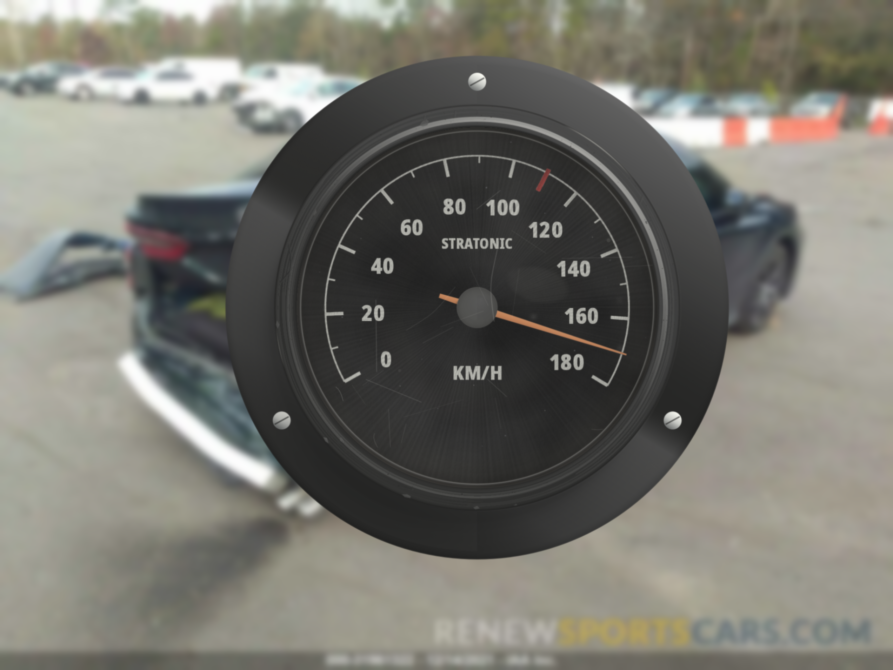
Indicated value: value=170 unit=km/h
